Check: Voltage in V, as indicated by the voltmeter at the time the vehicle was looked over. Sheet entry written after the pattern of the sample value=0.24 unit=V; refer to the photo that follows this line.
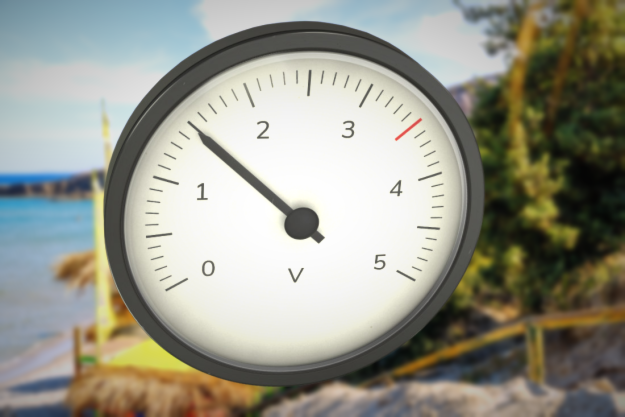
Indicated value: value=1.5 unit=V
